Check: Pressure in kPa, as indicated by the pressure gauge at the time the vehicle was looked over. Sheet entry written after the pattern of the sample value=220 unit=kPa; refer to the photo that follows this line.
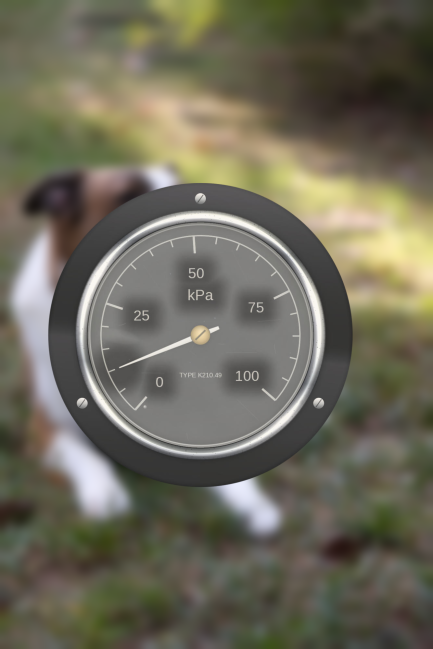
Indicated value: value=10 unit=kPa
